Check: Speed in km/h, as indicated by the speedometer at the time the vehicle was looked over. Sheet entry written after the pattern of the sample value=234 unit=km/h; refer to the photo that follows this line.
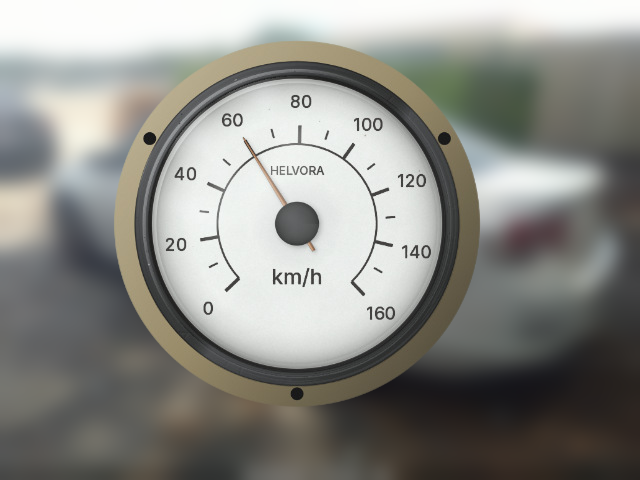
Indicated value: value=60 unit=km/h
